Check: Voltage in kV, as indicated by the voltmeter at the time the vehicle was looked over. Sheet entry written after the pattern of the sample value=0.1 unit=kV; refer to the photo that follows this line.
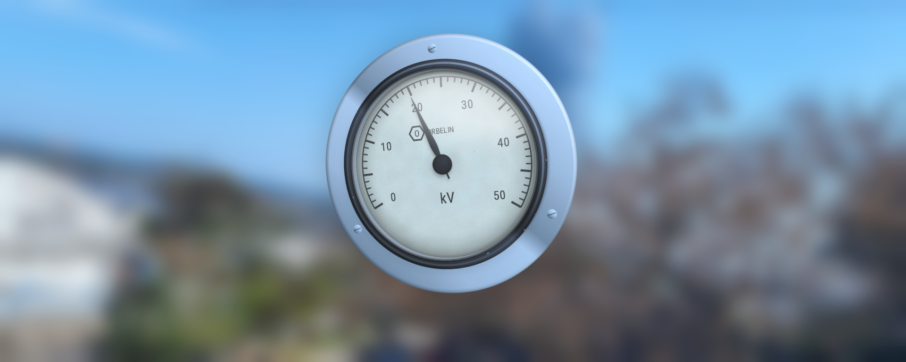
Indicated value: value=20 unit=kV
